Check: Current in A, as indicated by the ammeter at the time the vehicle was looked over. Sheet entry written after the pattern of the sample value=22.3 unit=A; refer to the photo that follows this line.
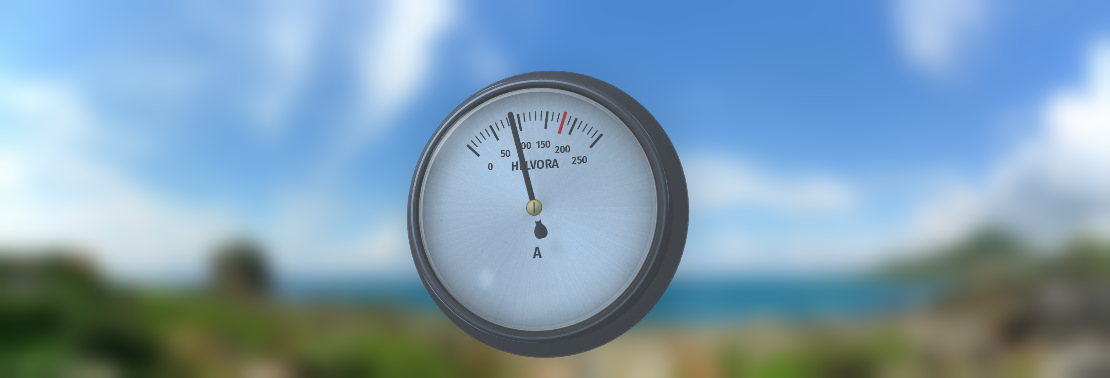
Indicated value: value=90 unit=A
